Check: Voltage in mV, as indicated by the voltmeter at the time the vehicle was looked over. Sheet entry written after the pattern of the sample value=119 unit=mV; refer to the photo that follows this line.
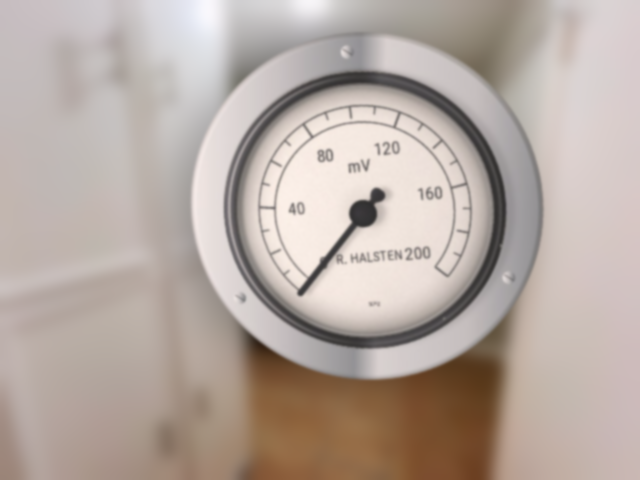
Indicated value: value=0 unit=mV
